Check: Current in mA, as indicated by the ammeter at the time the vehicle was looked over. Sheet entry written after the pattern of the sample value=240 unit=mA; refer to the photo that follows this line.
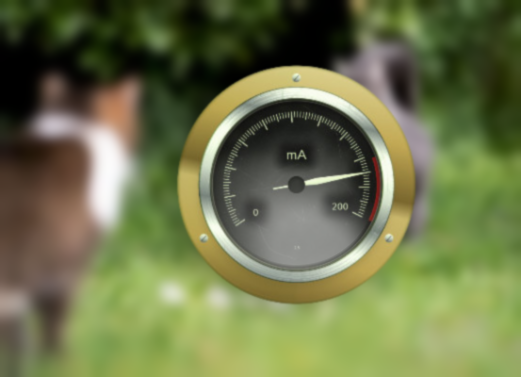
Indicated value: value=170 unit=mA
